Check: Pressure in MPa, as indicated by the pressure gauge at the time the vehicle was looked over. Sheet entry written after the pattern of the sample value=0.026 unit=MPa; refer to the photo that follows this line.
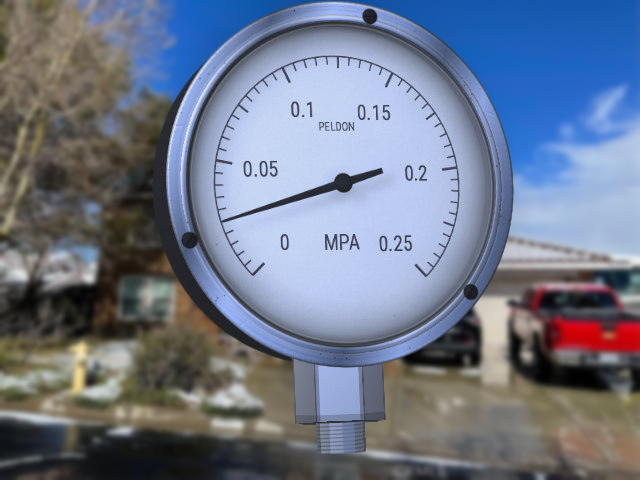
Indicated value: value=0.025 unit=MPa
